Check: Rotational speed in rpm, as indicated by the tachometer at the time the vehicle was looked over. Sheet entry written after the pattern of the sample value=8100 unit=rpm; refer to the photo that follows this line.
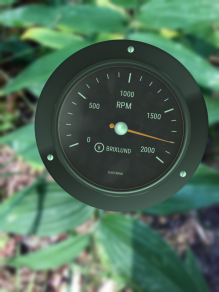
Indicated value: value=1800 unit=rpm
